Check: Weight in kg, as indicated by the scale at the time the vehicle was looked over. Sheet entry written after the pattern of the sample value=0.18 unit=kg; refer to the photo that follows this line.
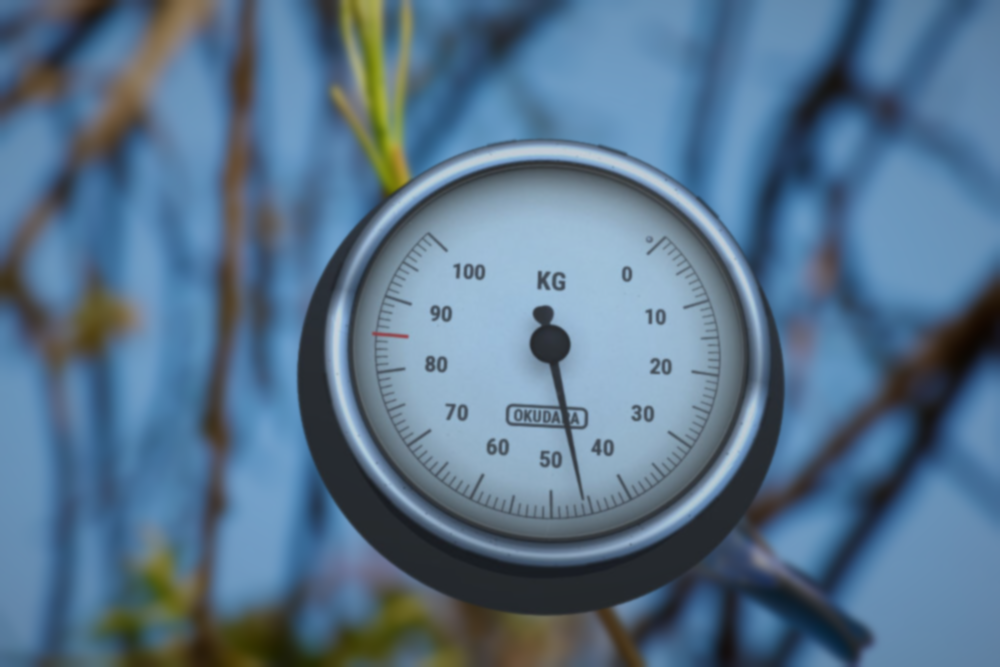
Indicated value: value=46 unit=kg
